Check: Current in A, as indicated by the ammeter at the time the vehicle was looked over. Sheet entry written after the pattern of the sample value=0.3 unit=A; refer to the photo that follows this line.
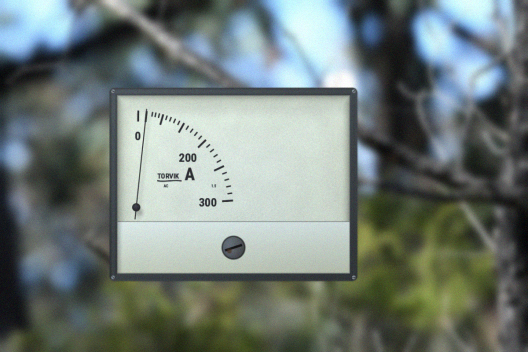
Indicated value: value=50 unit=A
